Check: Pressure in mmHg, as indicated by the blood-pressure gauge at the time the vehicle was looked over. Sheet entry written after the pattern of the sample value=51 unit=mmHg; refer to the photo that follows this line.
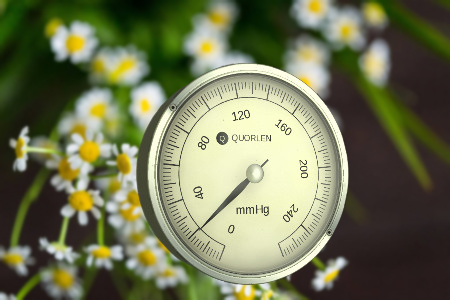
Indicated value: value=20 unit=mmHg
